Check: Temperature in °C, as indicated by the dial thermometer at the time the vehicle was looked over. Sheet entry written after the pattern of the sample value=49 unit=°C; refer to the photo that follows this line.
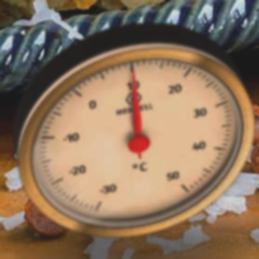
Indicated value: value=10 unit=°C
